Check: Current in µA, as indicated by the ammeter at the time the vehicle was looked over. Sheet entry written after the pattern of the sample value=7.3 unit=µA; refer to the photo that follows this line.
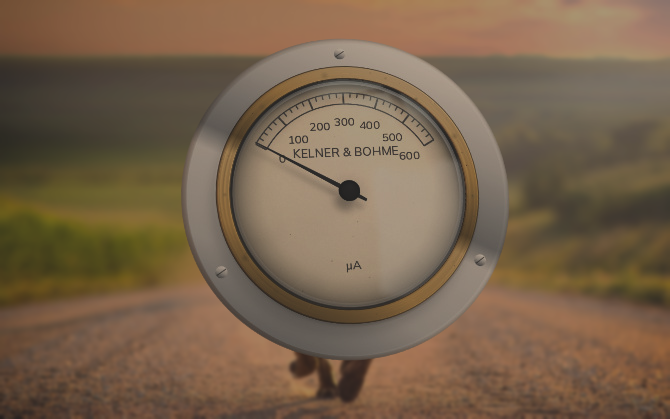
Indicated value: value=0 unit=µA
